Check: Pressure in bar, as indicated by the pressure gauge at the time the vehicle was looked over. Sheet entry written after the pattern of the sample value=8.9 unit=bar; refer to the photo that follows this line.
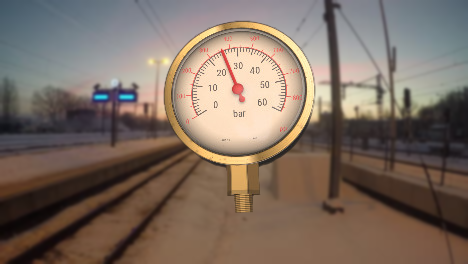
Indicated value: value=25 unit=bar
